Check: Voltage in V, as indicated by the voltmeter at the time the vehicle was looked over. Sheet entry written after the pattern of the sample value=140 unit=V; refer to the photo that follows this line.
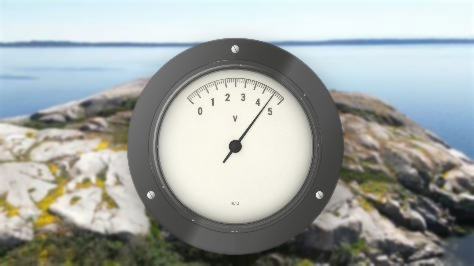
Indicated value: value=4.5 unit=V
